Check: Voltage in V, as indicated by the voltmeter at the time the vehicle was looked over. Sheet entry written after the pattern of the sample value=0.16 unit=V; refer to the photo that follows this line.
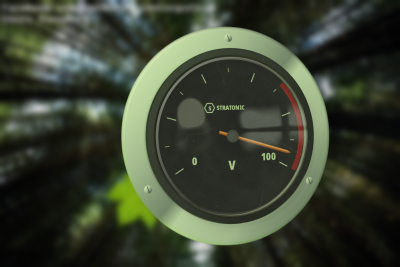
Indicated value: value=95 unit=V
